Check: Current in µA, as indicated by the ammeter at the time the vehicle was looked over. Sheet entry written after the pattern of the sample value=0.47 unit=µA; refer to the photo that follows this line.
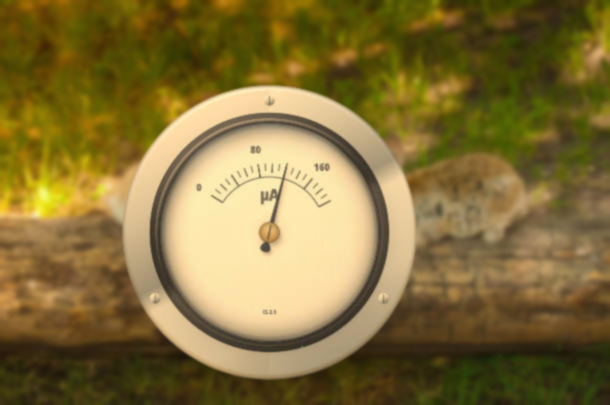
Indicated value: value=120 unit=µA
